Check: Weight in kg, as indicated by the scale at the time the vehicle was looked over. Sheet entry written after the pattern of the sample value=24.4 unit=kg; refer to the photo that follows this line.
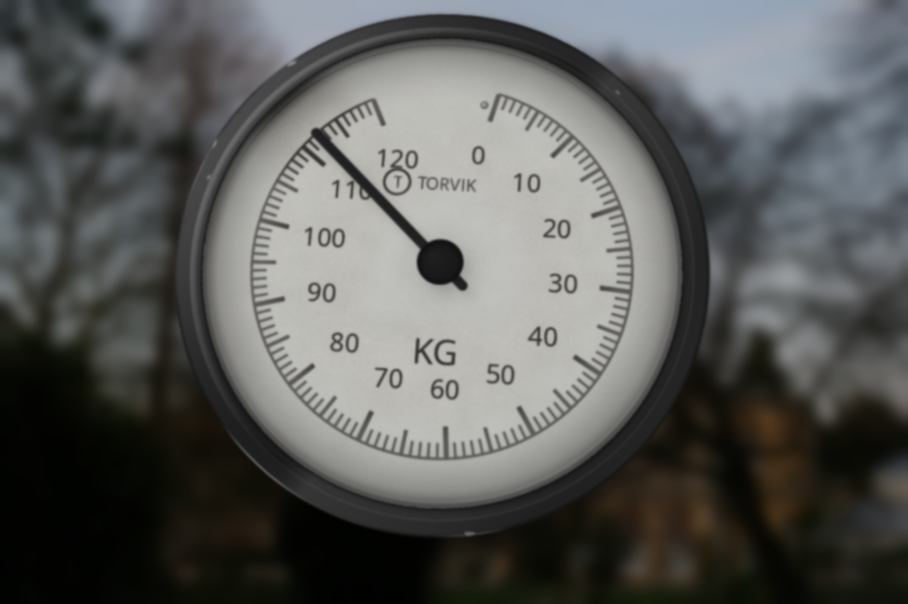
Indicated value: value=112 unit=kg
